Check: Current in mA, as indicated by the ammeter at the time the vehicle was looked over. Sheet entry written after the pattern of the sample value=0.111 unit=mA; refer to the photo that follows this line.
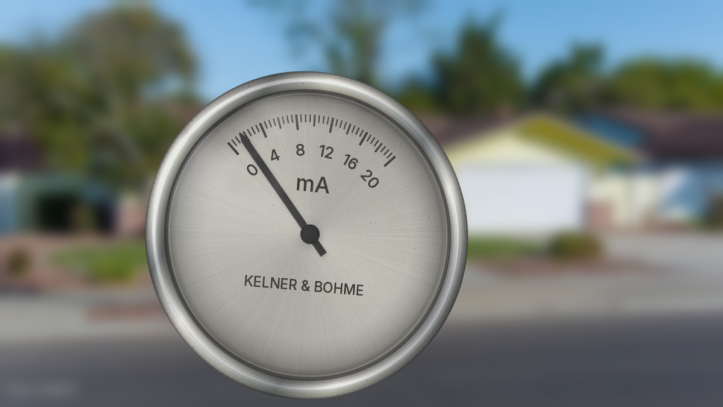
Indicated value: value=1.5 unit=mA
